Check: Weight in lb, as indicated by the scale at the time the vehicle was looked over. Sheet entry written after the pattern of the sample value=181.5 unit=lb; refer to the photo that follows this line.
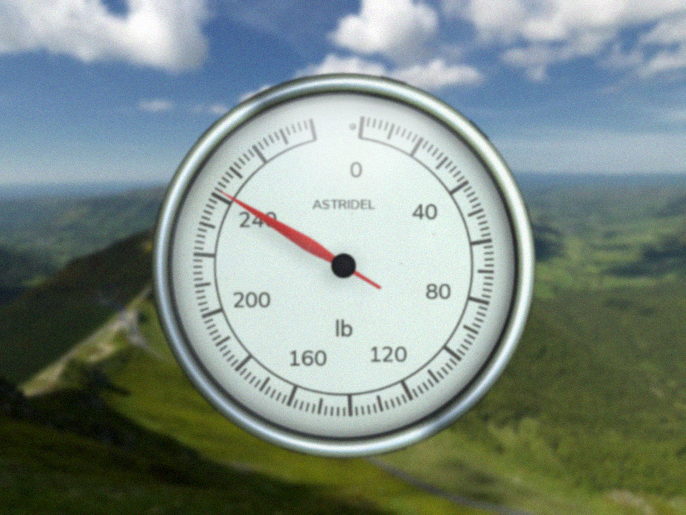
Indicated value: value=242 unit=lb
